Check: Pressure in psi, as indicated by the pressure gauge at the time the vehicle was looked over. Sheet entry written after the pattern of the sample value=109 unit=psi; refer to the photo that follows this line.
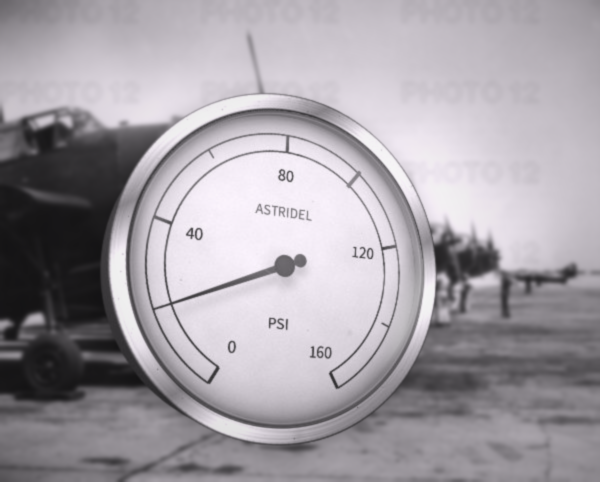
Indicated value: value=20 unit=psi
